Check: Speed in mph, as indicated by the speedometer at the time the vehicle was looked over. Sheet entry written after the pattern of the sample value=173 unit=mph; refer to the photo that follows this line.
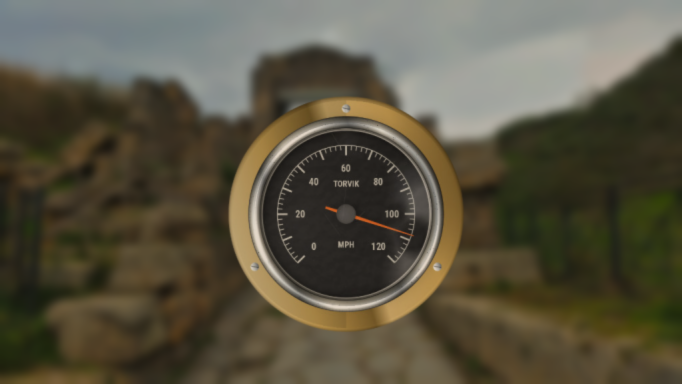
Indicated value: value=108 unit=mph
